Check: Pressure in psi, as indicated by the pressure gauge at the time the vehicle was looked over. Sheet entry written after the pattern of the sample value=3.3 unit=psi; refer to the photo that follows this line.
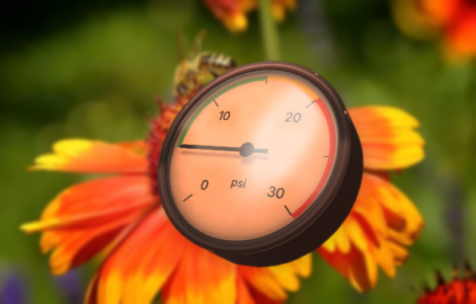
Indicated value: value=5 unit=psi
